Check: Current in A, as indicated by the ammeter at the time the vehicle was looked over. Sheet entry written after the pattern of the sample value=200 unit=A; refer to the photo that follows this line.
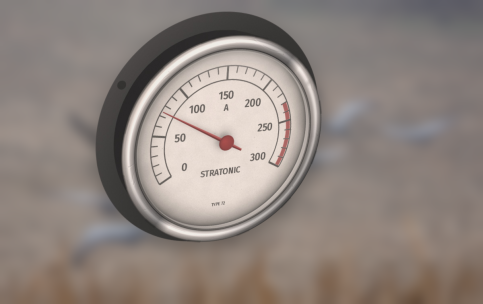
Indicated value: value=75 unit=A
